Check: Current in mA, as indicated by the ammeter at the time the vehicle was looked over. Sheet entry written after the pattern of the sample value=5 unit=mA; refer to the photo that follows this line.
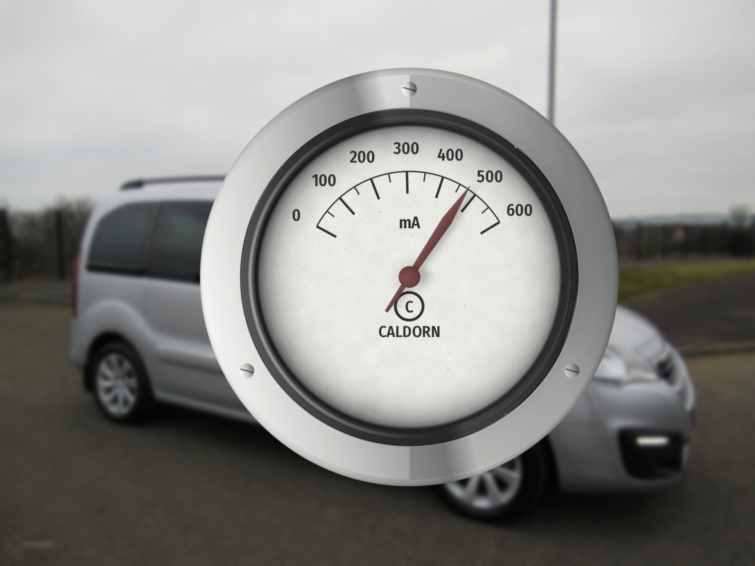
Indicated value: value=475 unit=mA
